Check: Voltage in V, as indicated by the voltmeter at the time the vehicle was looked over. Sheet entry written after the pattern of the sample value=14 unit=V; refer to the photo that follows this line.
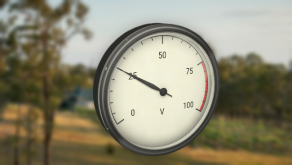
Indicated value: value=25 unit=V
